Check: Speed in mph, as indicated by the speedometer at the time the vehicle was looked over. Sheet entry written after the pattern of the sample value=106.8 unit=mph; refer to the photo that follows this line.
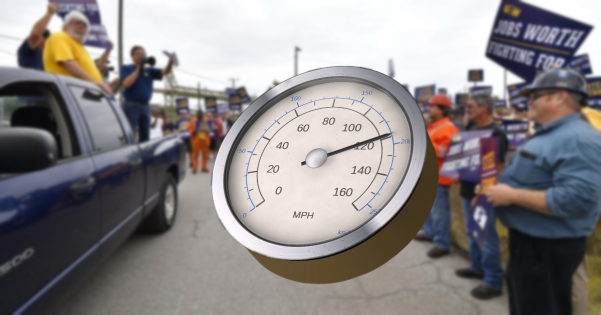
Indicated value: value=120 unit=mph
